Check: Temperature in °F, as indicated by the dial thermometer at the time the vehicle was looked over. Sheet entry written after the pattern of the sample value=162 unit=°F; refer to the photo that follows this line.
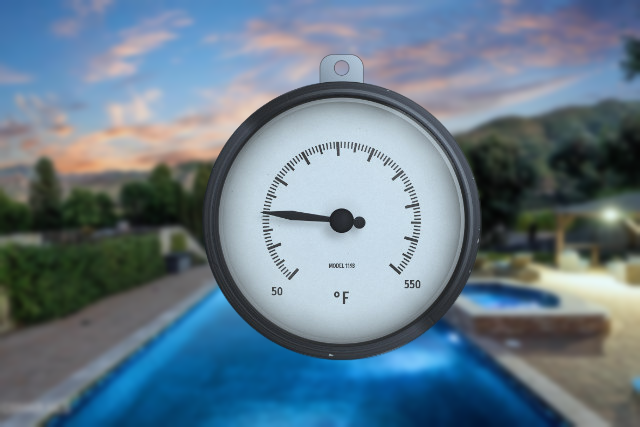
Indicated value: value=150 unit=°F
